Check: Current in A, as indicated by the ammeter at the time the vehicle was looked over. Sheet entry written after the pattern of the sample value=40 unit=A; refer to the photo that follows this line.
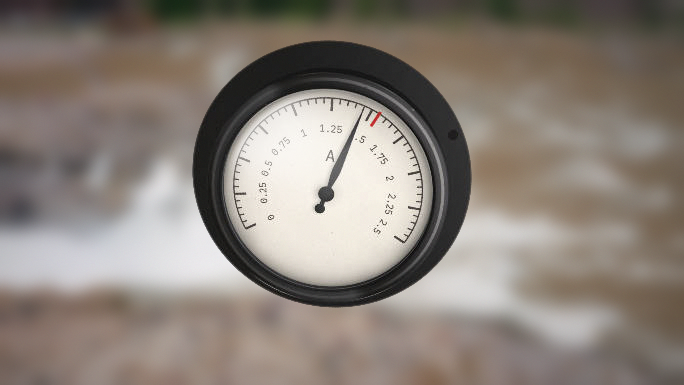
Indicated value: value=1.45 unit=A
